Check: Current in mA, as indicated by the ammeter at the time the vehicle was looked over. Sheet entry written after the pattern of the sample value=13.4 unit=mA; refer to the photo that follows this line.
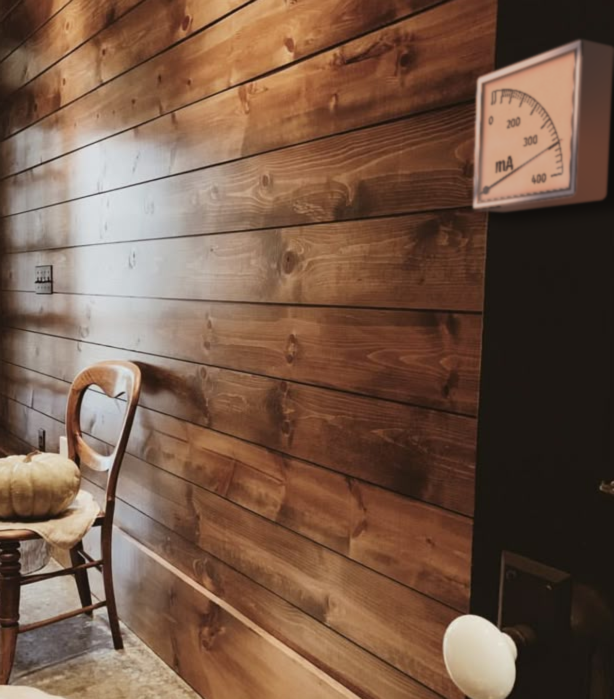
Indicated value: value=350 unit=mA
